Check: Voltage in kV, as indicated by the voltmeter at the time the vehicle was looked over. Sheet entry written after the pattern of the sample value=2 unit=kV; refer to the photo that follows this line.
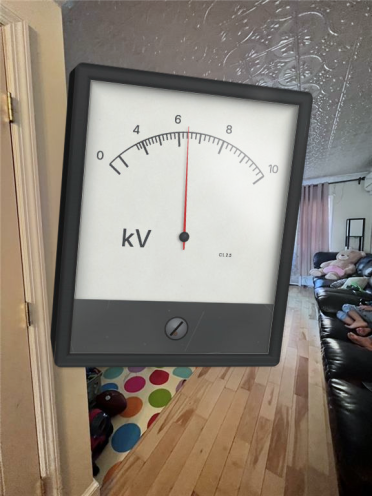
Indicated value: value=6.4 unit=kV
